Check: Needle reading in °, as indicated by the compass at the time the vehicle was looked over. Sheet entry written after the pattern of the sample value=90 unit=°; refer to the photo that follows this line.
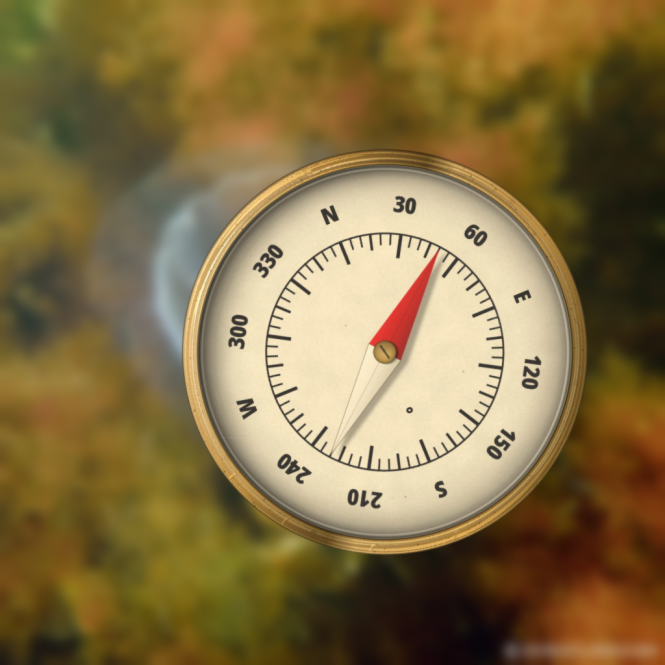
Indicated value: value=50 unit=°
